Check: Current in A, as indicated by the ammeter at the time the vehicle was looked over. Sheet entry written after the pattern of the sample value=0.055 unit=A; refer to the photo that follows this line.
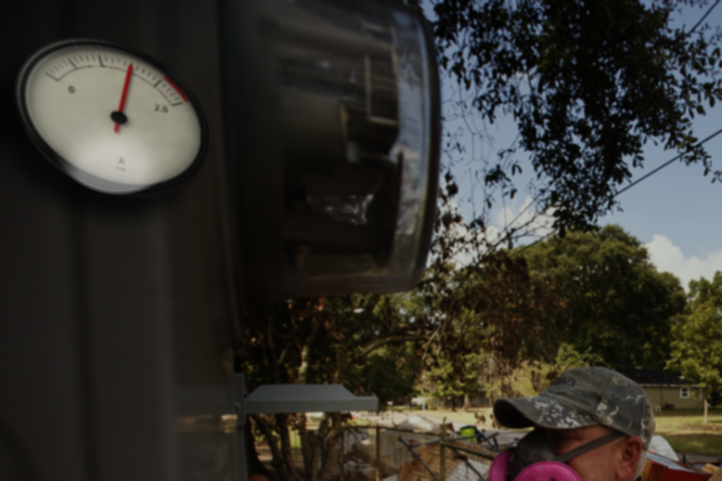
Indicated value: value=1.5 unit=A
